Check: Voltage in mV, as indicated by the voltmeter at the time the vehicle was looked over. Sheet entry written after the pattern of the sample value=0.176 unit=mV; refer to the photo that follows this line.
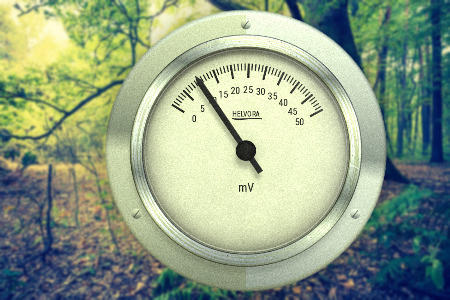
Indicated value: value=10 unit=mV
